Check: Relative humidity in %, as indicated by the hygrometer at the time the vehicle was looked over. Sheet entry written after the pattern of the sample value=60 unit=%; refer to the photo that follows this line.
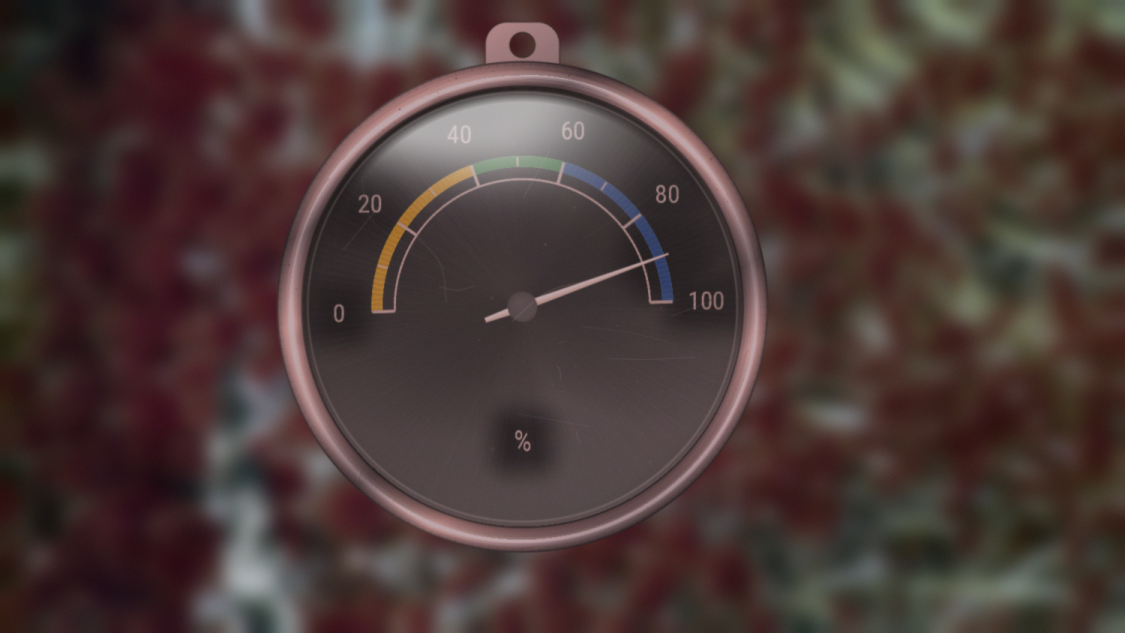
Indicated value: value=90 unit=%
